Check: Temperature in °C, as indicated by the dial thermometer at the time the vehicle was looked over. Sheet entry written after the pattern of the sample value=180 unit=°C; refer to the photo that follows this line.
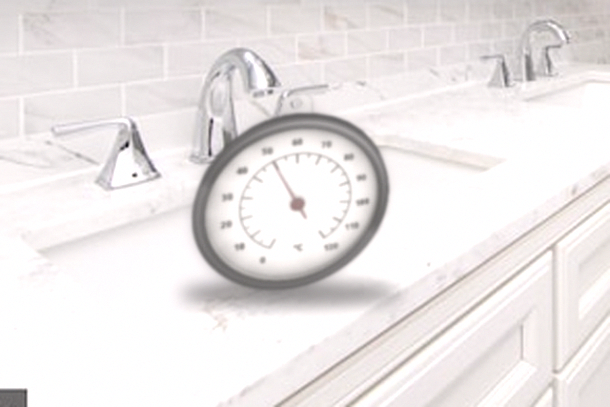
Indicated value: value=50 unit=°C
